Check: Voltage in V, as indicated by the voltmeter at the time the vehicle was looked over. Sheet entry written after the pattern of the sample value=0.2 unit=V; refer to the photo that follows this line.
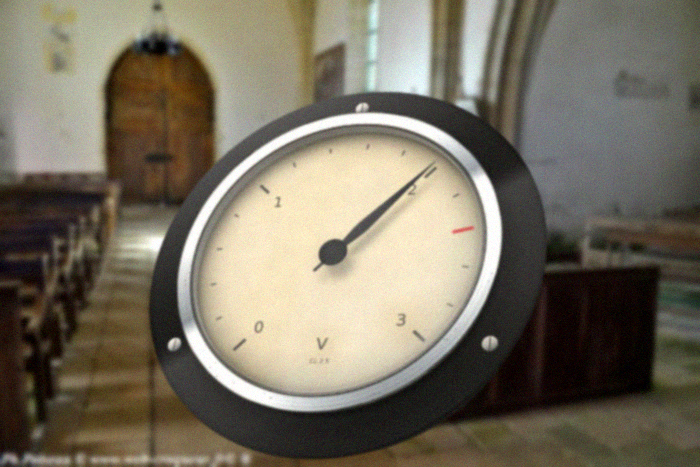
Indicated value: value=2 unit=V
